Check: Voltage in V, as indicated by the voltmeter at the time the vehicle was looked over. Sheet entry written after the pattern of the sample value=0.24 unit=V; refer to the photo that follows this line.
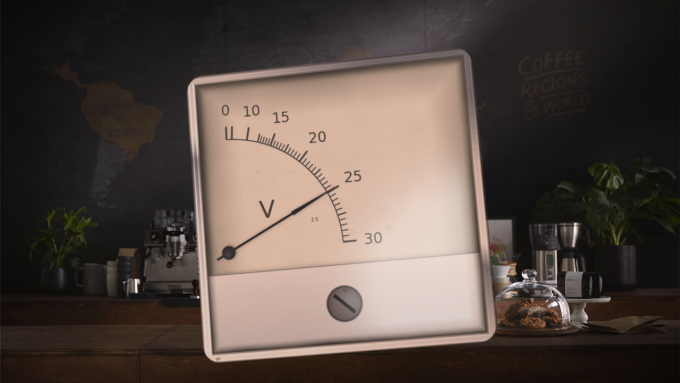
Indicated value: value=25 unit=V
